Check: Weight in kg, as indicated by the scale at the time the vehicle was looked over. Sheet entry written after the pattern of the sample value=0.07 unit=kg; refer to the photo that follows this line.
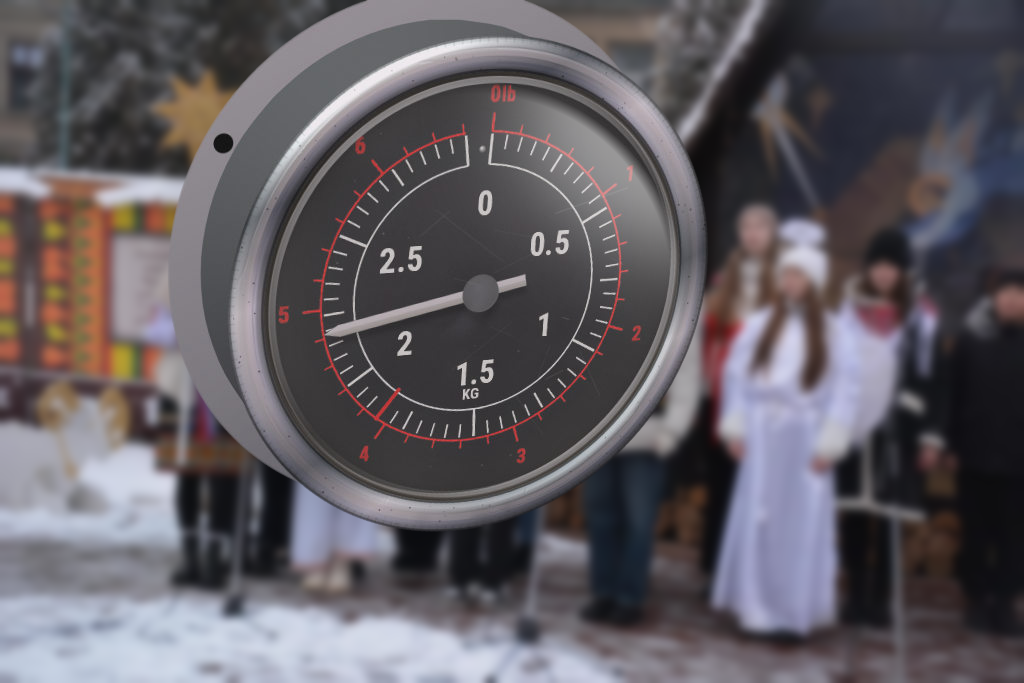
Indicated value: value=2.2 unit=kg
